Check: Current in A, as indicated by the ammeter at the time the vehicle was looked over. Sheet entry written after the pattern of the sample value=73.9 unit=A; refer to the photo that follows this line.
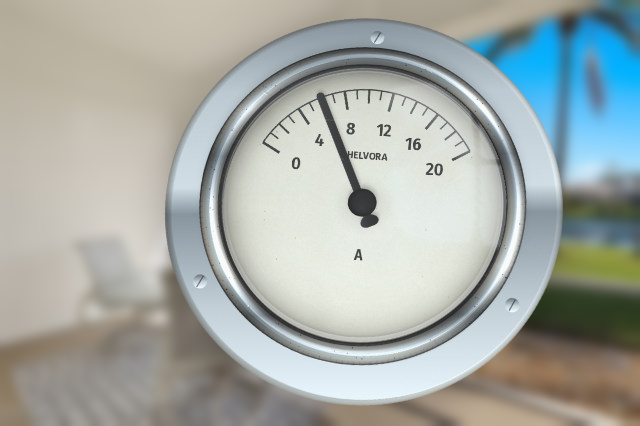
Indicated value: value=6 unit=A
